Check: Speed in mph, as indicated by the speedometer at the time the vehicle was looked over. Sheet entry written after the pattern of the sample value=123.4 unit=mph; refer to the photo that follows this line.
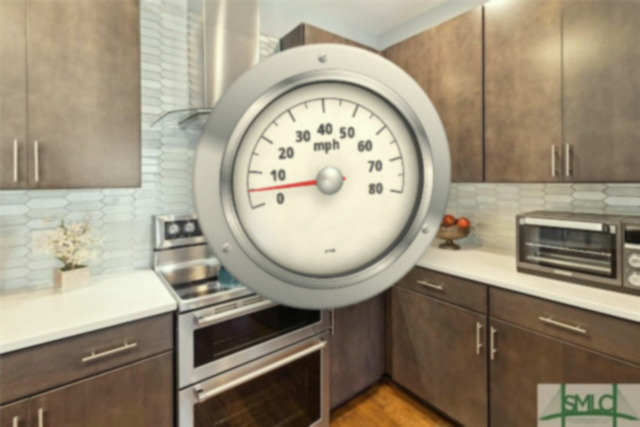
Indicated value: value=5 unit=mph
